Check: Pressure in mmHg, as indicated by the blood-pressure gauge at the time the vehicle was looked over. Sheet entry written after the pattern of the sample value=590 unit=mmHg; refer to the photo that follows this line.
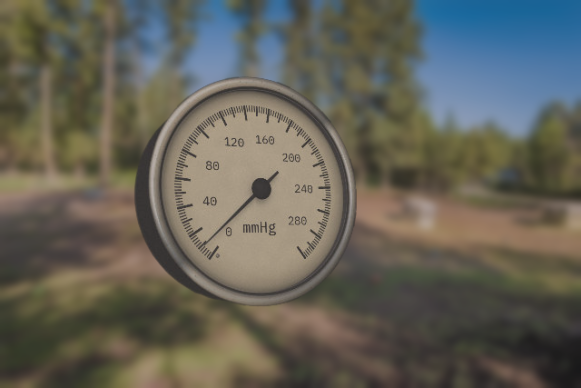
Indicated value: value=10 unit=mmHg
